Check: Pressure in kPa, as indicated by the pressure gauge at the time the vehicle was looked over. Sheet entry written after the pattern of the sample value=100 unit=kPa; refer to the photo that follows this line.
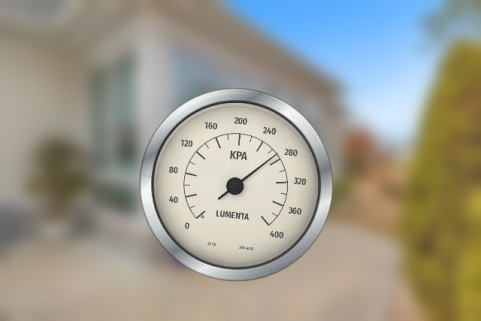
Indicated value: value=270 unit=kPa
